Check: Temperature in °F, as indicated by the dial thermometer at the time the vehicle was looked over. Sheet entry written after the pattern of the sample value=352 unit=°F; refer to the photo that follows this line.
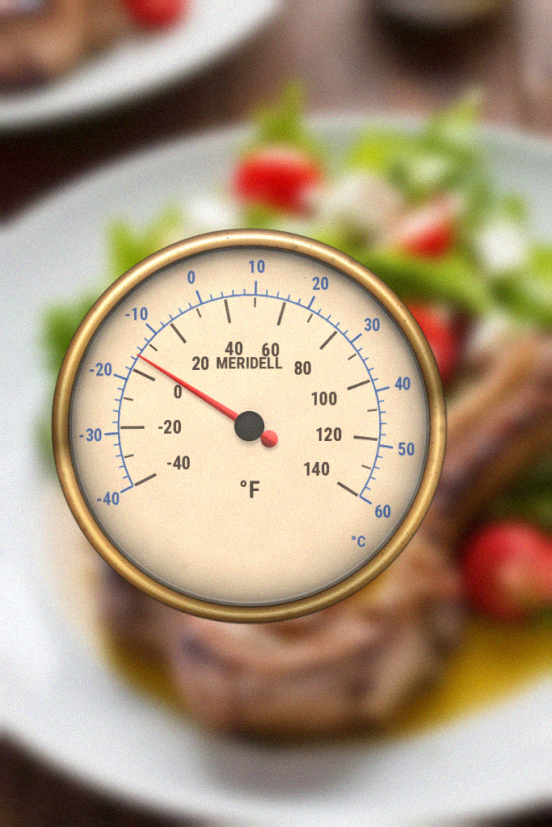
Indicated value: value=5 unit=°F
